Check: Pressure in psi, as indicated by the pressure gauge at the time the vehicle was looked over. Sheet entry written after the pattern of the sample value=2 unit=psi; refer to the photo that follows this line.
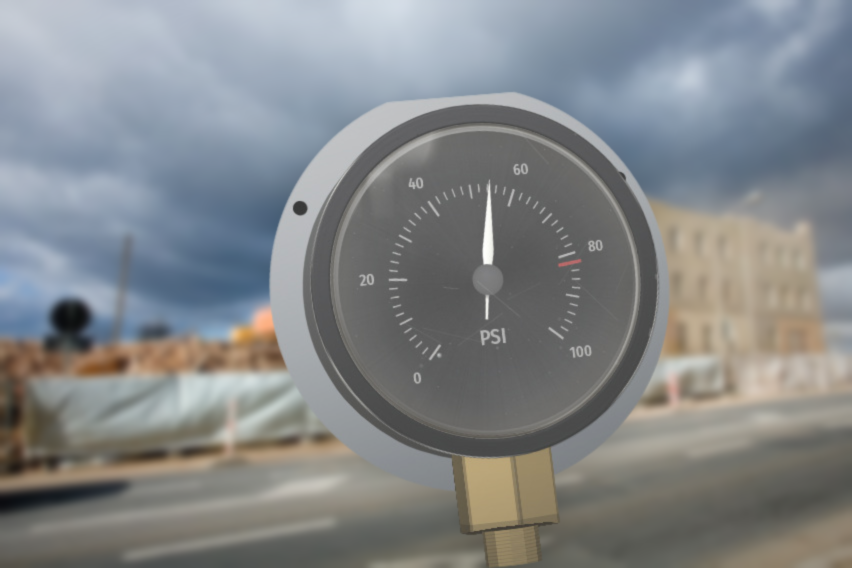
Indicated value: value=54 unit=psi
